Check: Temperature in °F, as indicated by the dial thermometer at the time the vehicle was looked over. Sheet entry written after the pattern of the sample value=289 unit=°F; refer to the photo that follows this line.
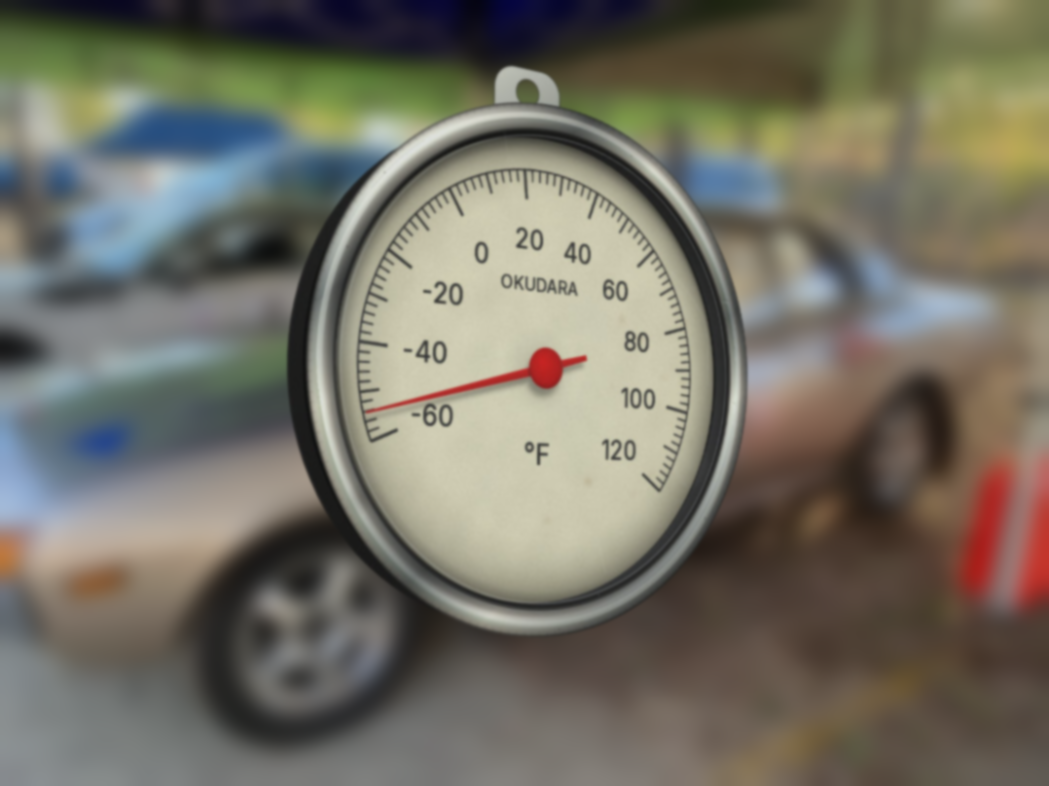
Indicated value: value=-54 unit=°F
